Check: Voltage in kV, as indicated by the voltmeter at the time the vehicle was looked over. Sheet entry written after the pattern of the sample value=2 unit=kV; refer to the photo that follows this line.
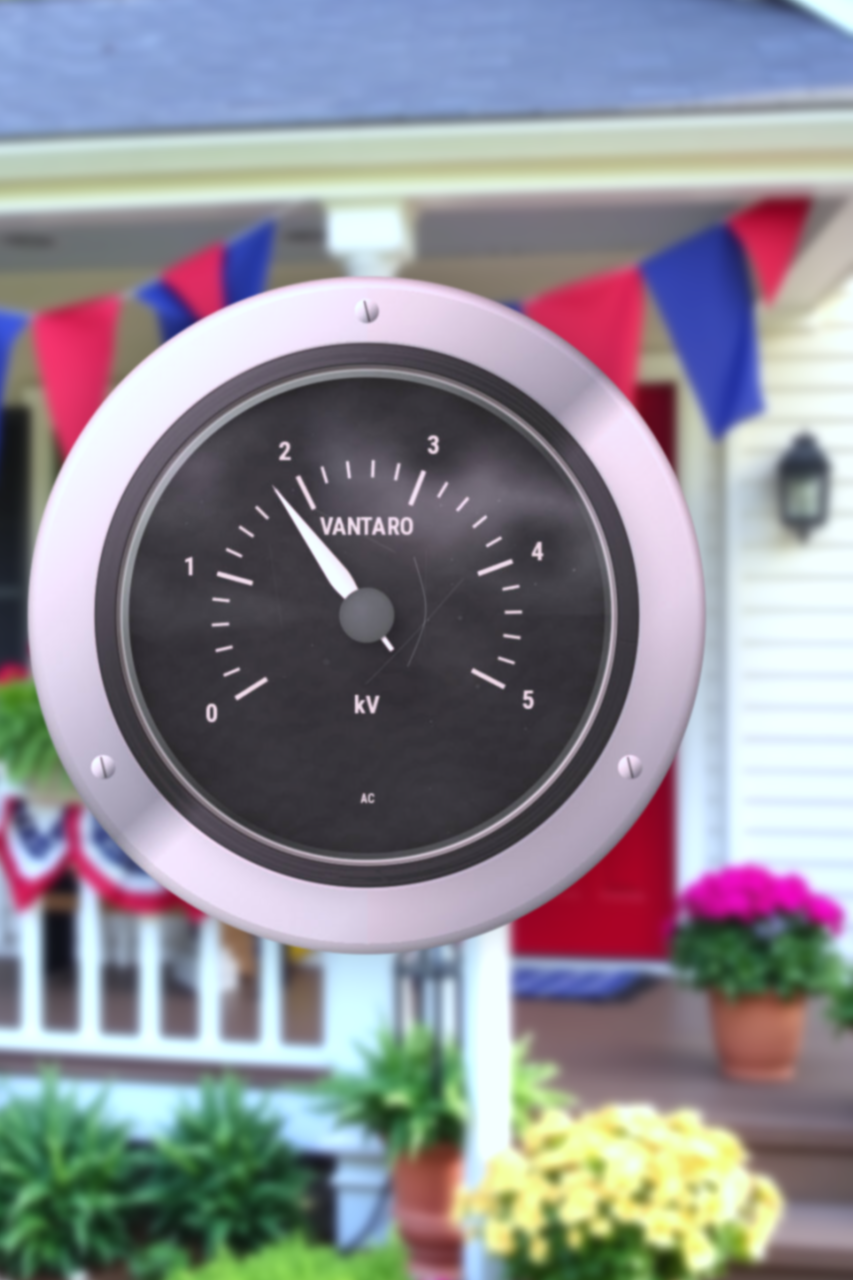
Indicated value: value=1.8 unit=kV
